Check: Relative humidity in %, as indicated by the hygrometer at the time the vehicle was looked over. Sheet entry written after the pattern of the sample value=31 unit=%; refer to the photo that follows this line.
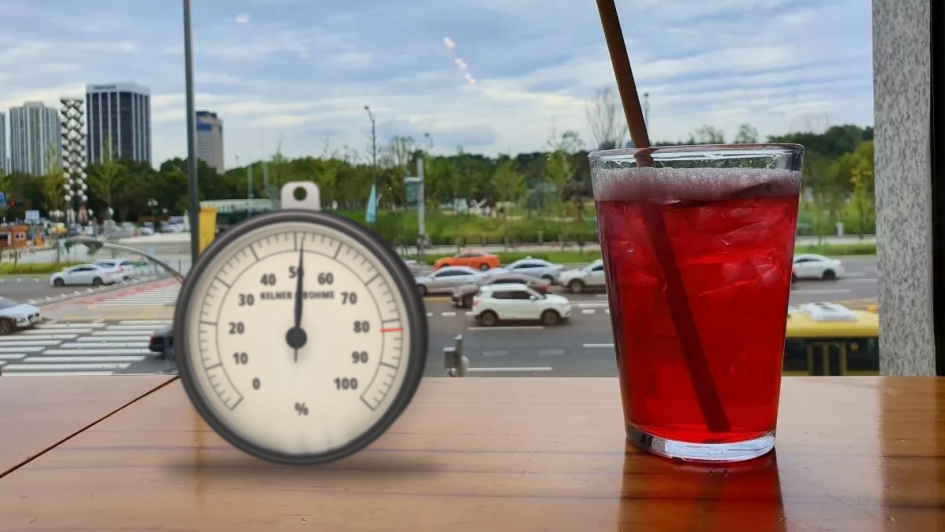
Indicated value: value=52 unit=%
